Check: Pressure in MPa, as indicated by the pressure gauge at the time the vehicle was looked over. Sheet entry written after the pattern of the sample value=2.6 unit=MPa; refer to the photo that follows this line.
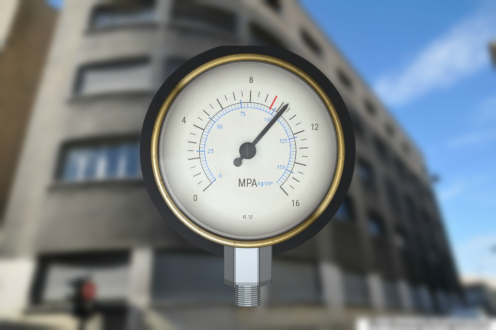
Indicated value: value=10.25 unit=MPa
